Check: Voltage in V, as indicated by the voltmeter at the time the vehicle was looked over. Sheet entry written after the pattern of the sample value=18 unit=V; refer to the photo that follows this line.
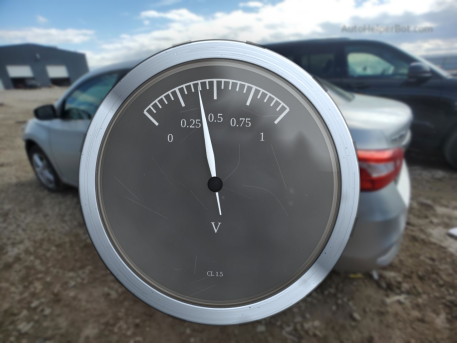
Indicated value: value=0.4 unit=V
